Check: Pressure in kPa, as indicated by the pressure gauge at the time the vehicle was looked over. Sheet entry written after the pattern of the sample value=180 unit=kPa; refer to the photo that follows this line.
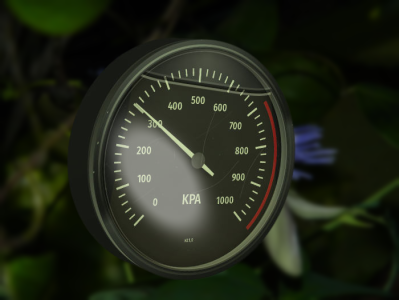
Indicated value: value=300 unit=kPa
